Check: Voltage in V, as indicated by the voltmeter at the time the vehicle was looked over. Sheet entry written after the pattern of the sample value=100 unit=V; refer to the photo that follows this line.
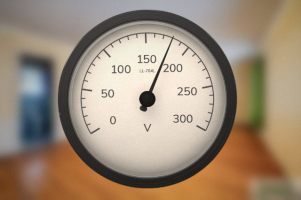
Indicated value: value=180 unit=V
